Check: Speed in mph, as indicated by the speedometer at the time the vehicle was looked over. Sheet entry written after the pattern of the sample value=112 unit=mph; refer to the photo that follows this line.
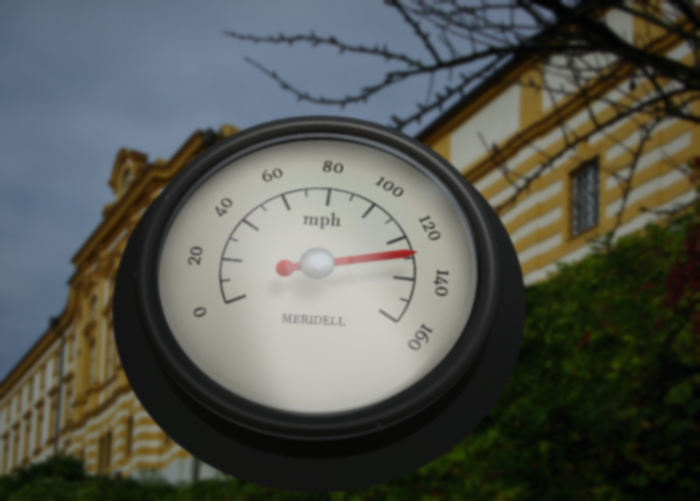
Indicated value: value=130 unit=mph
